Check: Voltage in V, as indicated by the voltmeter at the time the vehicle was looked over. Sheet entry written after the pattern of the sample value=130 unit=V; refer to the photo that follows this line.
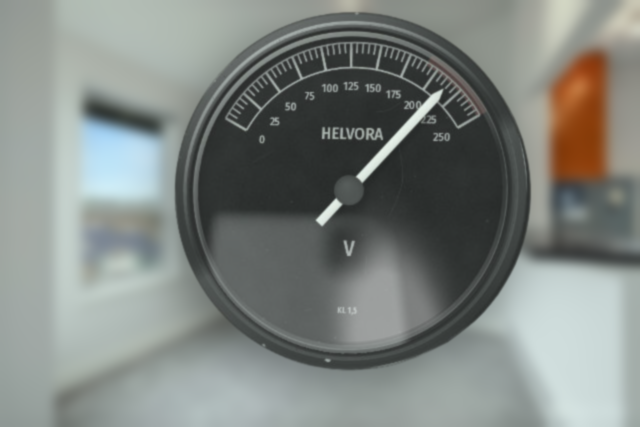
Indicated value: value=215 unit=V
